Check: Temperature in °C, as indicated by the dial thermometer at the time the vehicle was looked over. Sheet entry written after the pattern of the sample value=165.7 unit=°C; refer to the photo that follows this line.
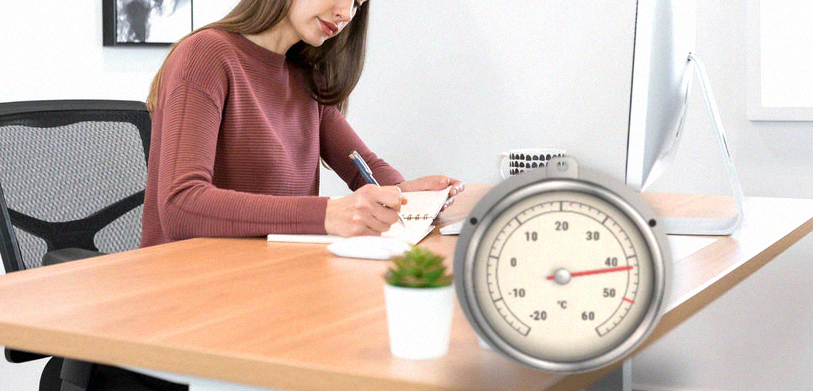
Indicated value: value=42 unit=°C
